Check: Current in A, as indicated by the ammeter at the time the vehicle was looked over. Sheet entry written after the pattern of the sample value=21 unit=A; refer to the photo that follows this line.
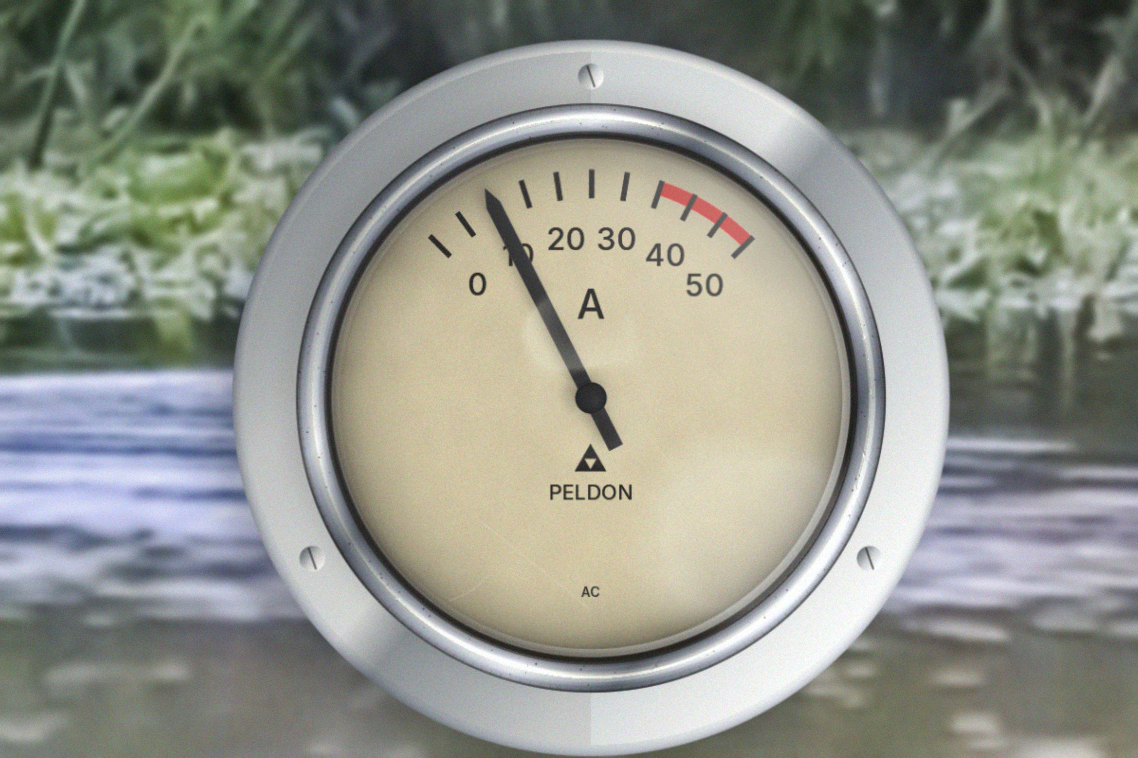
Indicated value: value=10 unit=A
